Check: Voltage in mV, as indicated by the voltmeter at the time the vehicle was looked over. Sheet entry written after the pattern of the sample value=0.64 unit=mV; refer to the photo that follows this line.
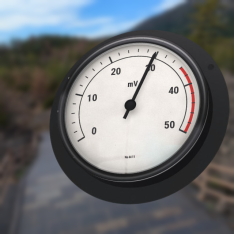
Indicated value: value=30 unit=mV
